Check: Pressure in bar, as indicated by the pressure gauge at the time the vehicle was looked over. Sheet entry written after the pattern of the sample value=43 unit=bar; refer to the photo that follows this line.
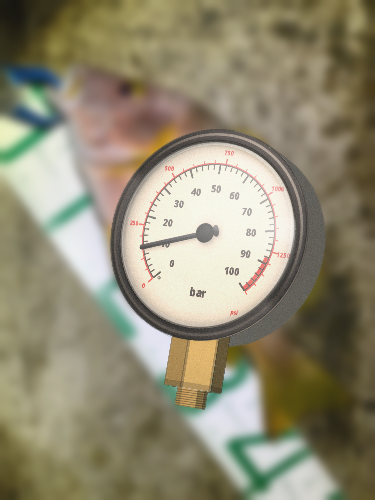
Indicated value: value=10 unit=bar
